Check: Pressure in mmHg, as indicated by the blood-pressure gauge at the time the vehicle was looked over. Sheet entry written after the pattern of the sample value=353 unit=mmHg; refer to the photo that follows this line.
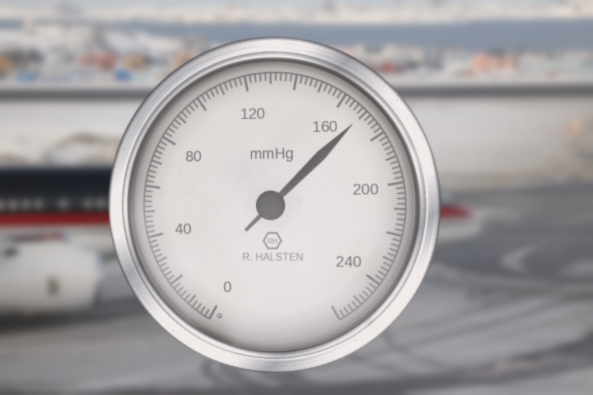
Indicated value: value=170 unit=mmHg
